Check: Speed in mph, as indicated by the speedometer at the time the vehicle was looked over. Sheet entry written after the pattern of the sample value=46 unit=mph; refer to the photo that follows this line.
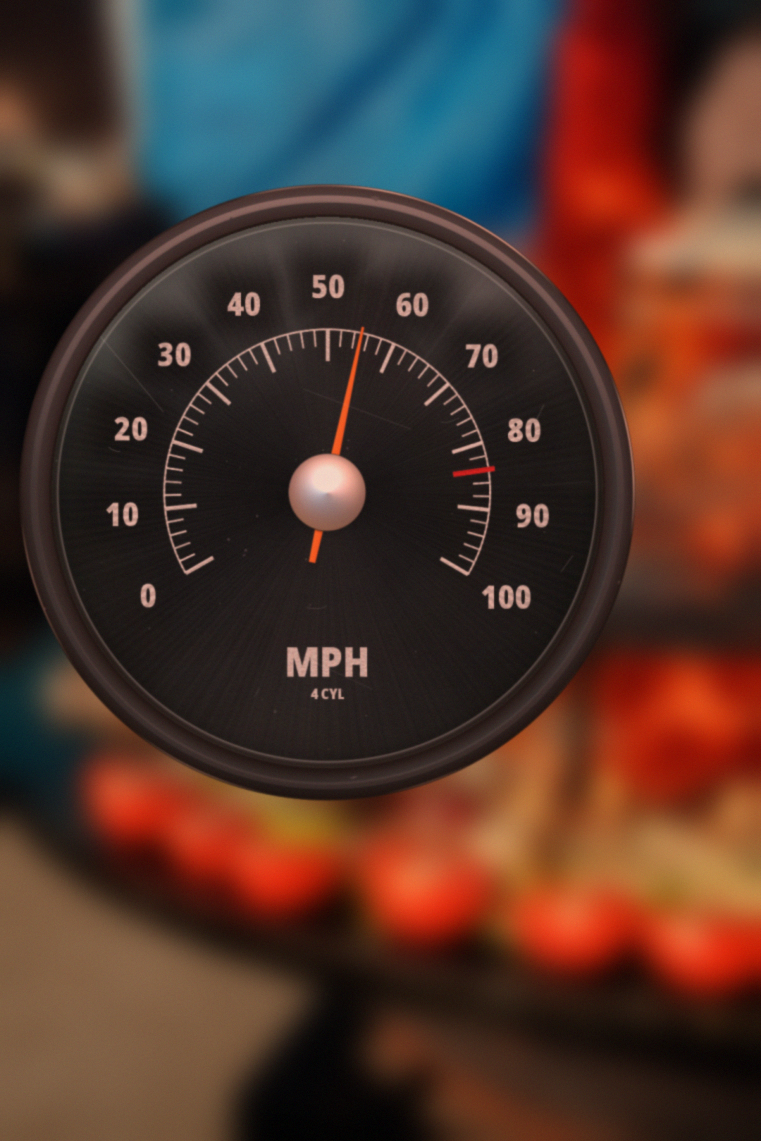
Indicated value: value=55 unit=mph
